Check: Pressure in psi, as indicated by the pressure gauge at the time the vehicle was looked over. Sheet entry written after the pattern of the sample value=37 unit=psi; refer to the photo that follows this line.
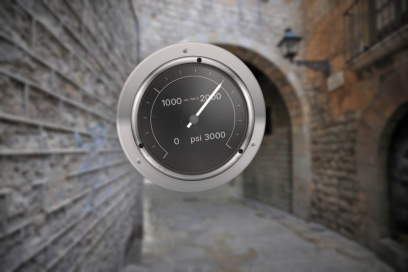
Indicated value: value=2000 unit=psi
